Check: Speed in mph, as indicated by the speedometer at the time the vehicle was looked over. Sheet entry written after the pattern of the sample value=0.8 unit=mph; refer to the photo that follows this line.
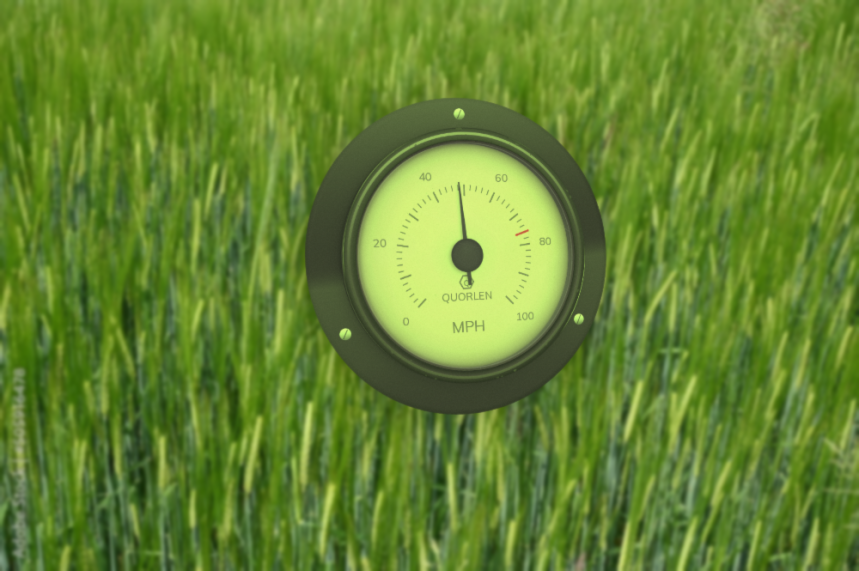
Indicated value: value=48 unit=mph
